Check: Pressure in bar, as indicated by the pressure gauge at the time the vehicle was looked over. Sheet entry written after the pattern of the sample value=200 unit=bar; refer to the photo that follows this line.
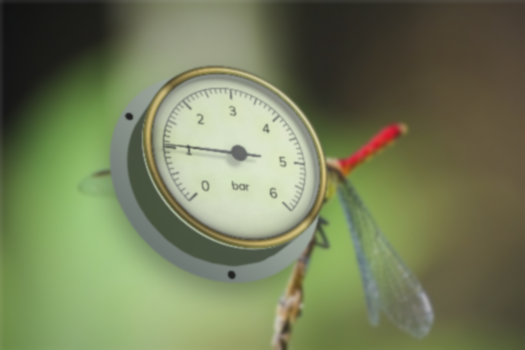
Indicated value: value=1 unit=bar
